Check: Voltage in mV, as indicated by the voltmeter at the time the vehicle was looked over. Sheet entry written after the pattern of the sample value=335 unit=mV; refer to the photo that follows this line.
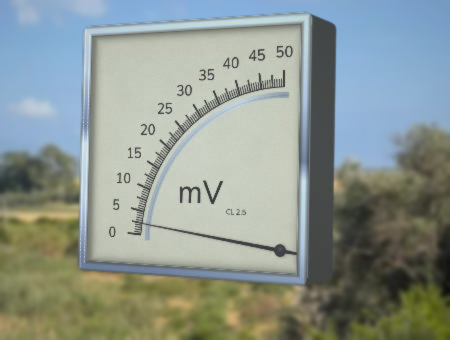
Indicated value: value=2.5 unit=mV
